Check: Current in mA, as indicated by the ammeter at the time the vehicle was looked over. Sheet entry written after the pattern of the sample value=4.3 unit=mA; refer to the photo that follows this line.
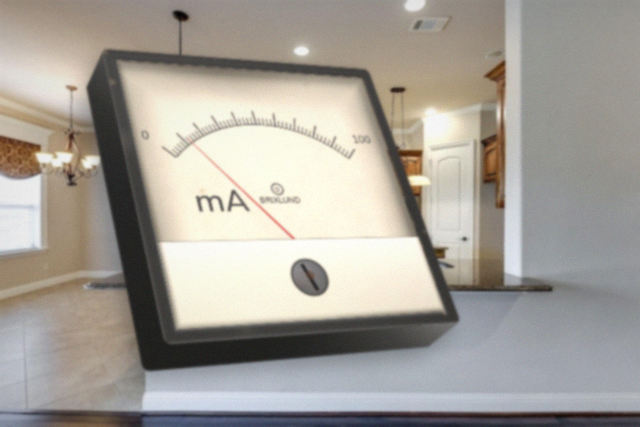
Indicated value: value=10 unit=mA
